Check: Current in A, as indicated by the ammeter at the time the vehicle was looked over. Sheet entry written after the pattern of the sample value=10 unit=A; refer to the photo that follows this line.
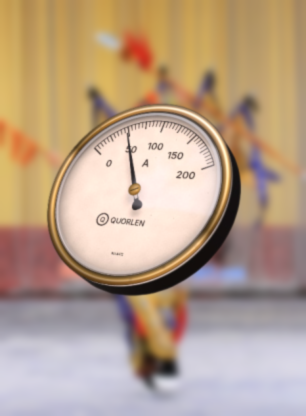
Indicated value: value=50 unit=A
